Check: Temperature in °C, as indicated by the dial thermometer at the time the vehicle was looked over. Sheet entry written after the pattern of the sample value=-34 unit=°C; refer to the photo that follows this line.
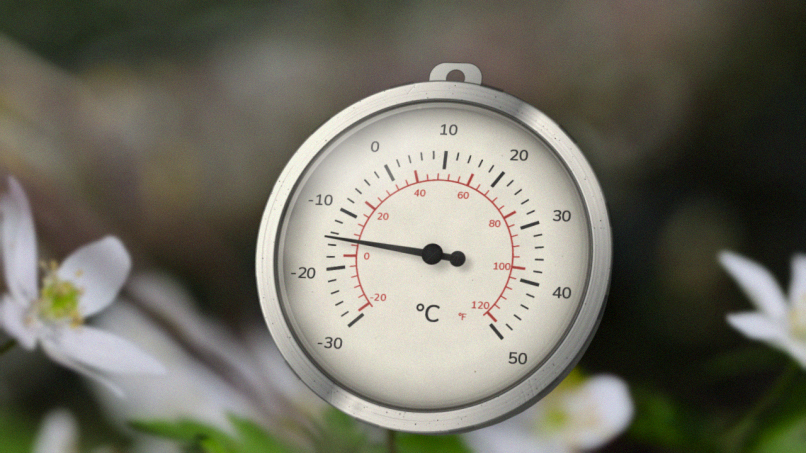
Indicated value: value=-15 unit=°C
